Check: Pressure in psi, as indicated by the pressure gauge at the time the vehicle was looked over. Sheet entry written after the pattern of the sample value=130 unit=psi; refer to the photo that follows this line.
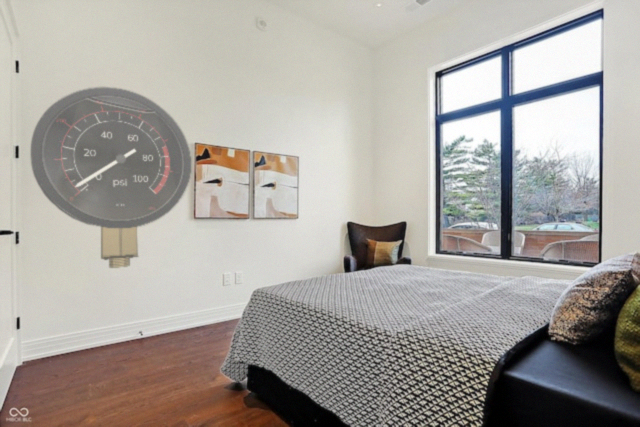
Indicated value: value=2.5 unit=psi
